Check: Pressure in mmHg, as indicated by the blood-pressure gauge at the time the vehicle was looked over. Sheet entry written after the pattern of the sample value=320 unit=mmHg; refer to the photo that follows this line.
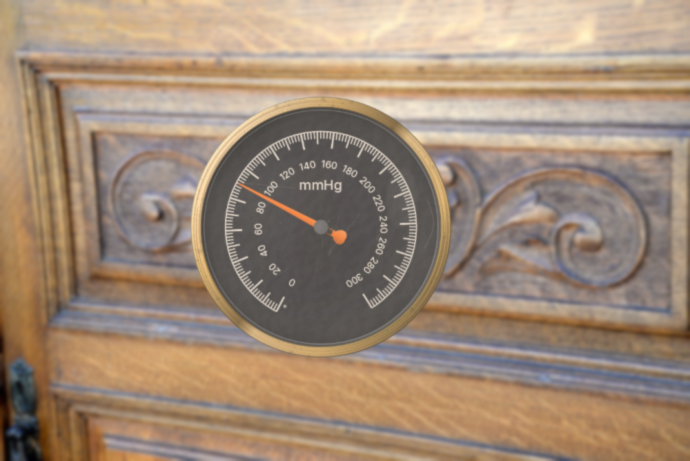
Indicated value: value=90 unit=mmHg
